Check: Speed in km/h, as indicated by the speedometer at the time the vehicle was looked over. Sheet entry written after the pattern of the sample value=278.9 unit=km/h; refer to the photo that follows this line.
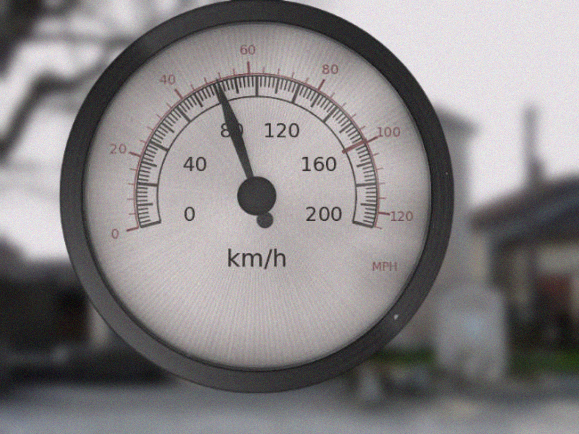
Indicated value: value=82 unit=km/h
